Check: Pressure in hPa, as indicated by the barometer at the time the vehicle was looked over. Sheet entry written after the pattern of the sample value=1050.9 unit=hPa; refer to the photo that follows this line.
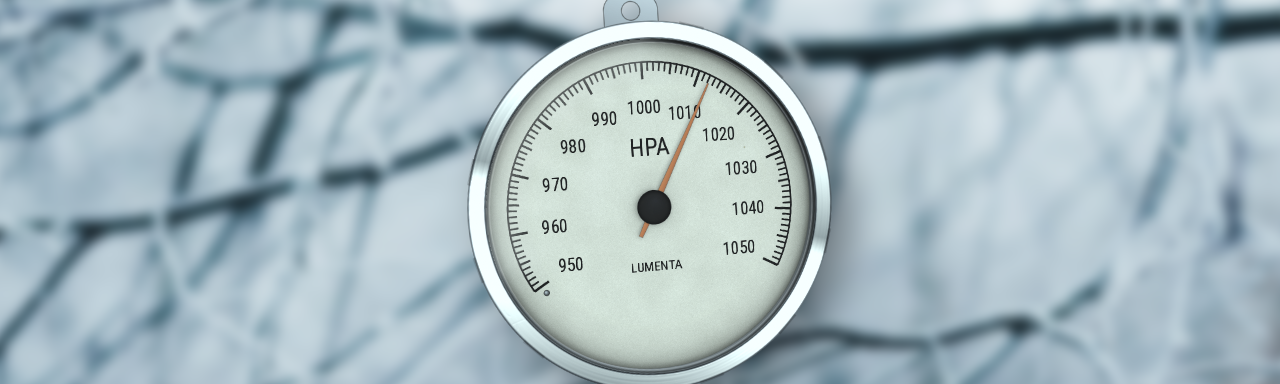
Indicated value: value=1012 unit=hPa
